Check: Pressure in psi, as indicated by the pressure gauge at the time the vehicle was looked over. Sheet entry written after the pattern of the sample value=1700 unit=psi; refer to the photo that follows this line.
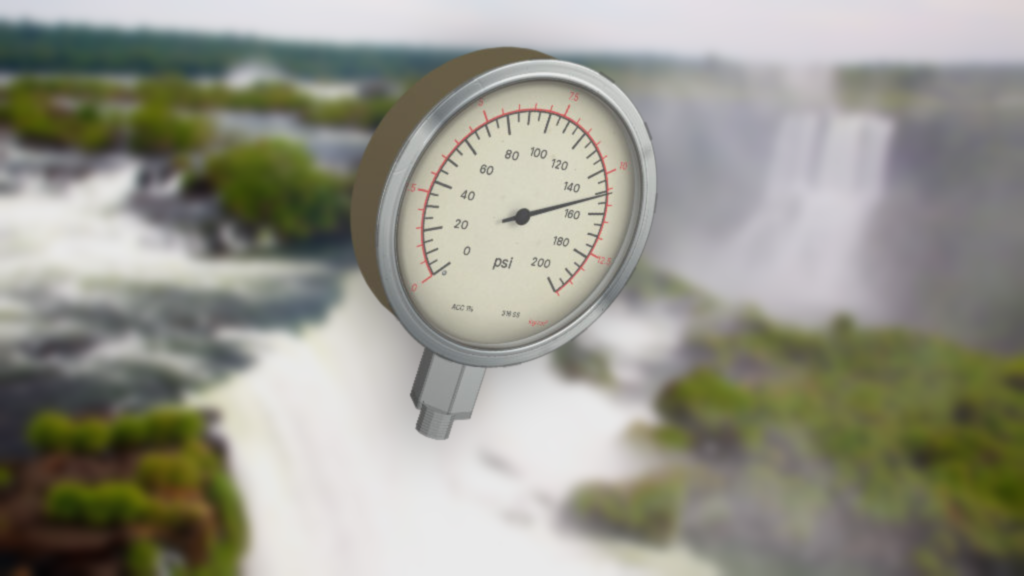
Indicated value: value=150 unit=psi
